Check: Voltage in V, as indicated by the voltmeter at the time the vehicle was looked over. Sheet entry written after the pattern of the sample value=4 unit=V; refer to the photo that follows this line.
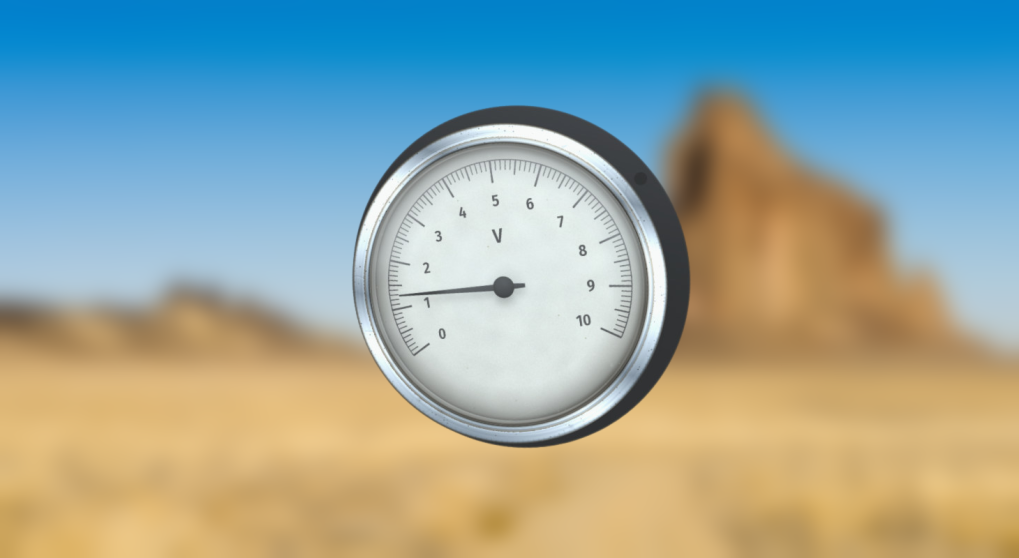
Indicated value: value=1.3 unit=V
